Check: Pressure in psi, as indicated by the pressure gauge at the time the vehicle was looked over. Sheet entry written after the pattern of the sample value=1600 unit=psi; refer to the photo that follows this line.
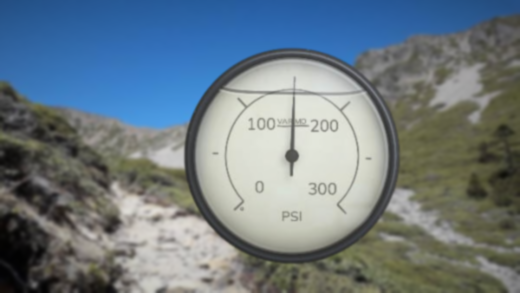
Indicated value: value=150 unit=psi
